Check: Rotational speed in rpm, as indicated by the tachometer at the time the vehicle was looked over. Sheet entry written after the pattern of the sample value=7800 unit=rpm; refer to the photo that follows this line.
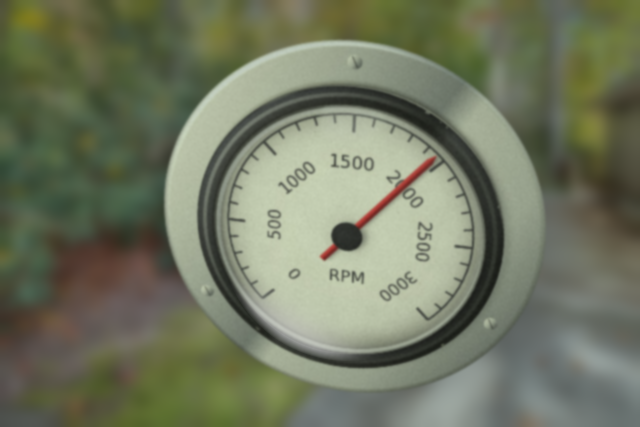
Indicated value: value=1950 unit=rpm
